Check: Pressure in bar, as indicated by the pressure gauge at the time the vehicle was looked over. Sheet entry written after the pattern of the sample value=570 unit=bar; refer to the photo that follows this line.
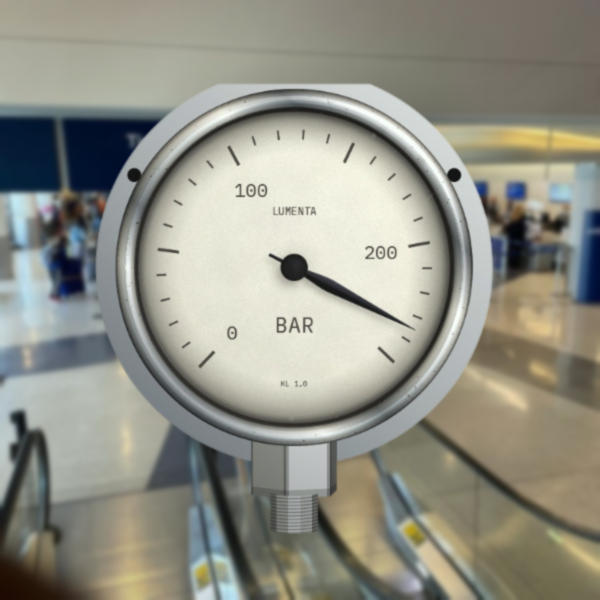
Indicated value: value=235 unit=bar
